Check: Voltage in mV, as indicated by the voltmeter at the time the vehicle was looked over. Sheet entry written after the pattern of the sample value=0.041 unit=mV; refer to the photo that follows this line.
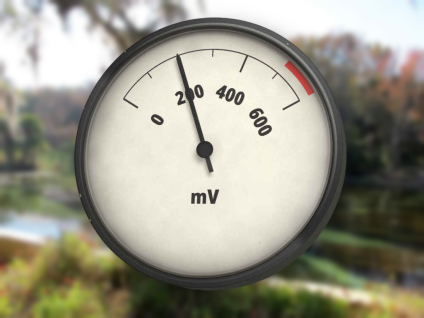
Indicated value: value=200 unit=mV
